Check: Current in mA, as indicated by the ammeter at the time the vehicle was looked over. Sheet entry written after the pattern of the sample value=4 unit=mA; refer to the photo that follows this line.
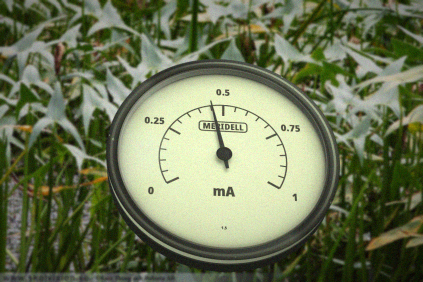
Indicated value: value=0.45 unit=mA
